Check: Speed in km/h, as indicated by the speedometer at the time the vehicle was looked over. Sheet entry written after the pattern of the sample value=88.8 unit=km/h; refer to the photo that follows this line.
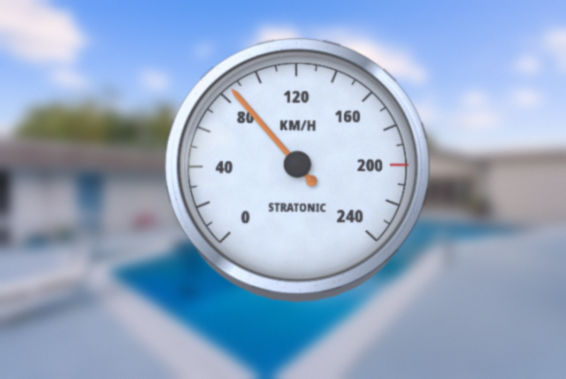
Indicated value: value=85 unit=km/h
